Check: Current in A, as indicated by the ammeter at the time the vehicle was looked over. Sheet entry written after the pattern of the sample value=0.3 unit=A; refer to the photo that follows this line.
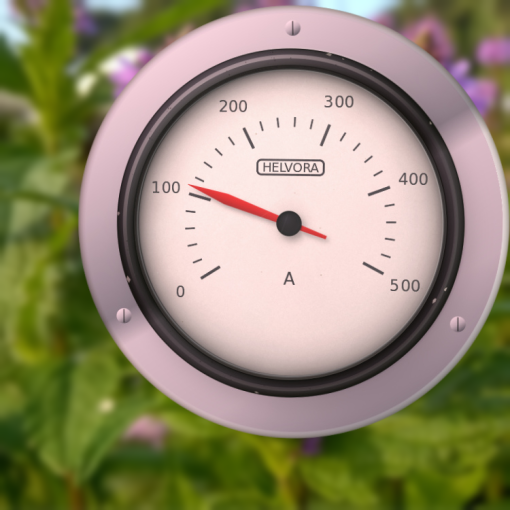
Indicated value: value=110 unit=A
